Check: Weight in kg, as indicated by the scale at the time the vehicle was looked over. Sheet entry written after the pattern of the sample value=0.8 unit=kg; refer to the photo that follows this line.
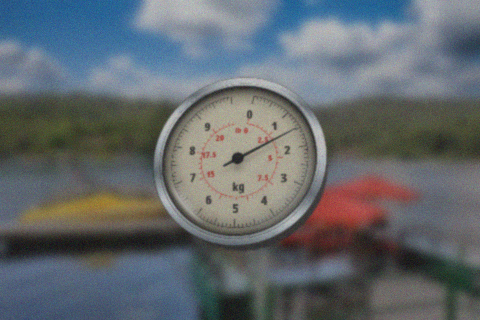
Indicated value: value=1.5 unit=kg
